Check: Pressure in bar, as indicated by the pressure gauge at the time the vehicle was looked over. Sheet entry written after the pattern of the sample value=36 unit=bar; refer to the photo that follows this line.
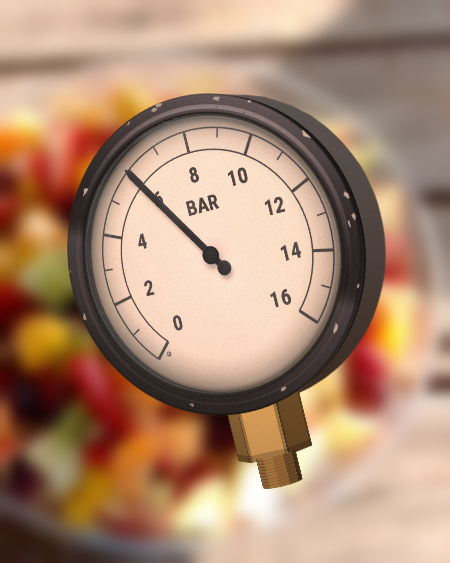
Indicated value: value=6 unit=bar
